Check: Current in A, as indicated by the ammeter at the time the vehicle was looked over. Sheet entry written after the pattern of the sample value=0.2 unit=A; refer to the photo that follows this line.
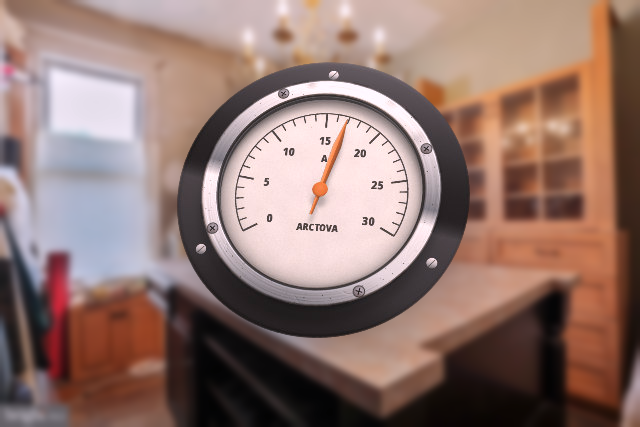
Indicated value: value=17 unit=A
